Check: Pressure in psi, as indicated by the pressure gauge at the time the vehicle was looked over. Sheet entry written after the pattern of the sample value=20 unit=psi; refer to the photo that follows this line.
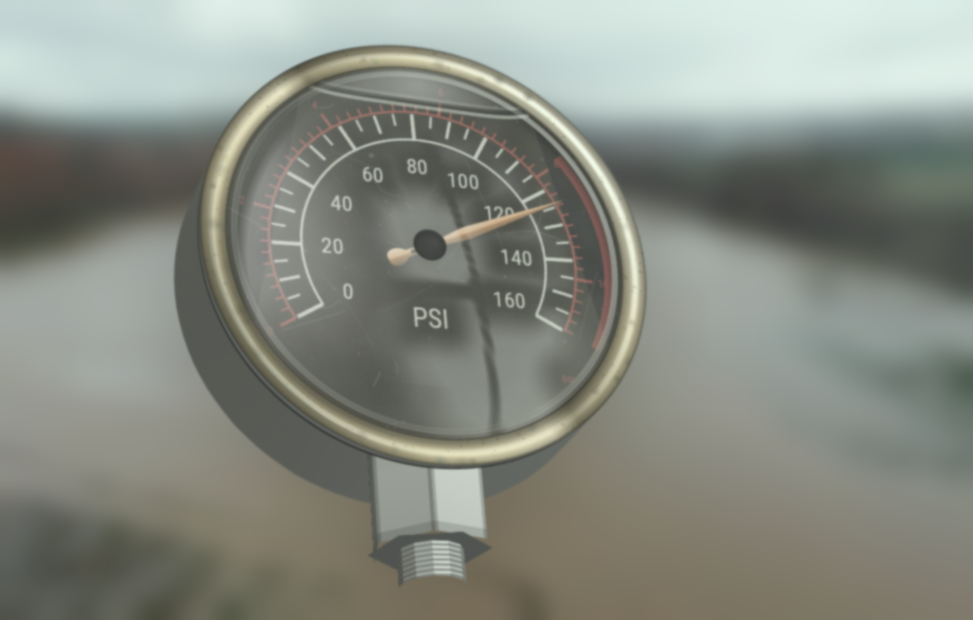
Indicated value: value=125 unit=psi
